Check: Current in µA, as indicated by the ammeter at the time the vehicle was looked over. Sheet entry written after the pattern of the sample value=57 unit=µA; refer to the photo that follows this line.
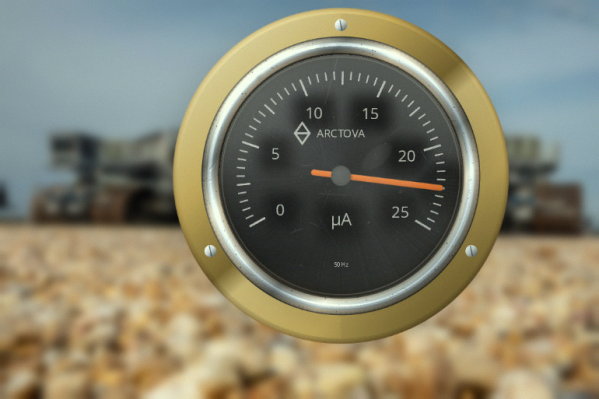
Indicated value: value=22.5 unit=µA
